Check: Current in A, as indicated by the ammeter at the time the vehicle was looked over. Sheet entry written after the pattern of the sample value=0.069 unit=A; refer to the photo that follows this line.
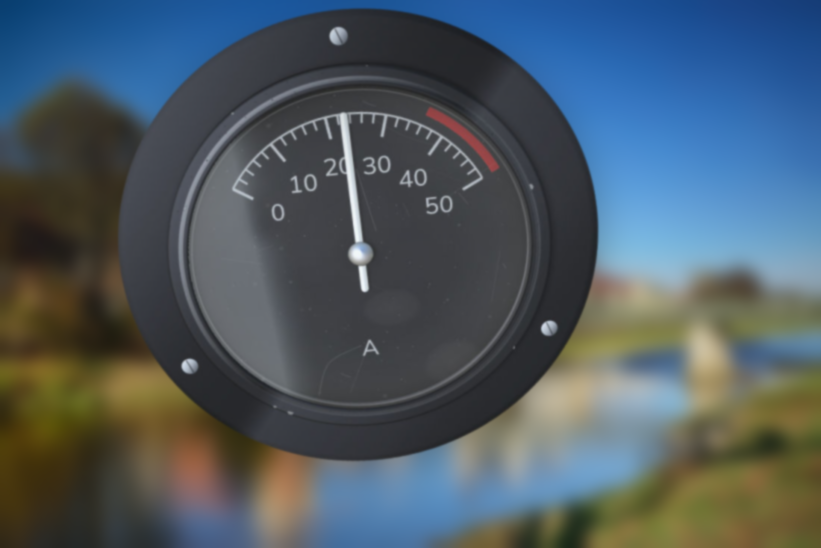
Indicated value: value=23 unit=A
